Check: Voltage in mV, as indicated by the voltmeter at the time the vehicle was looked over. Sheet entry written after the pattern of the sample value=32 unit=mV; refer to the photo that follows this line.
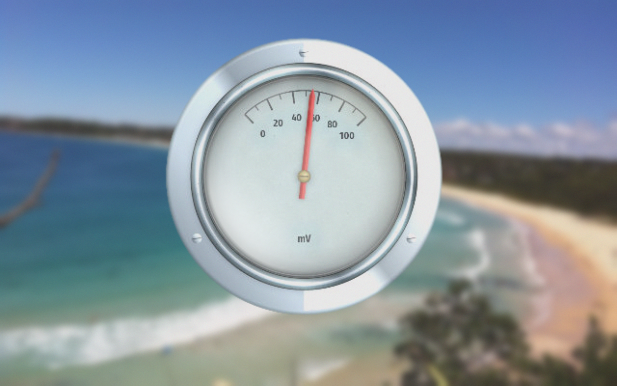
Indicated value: value=55 unit=mV
